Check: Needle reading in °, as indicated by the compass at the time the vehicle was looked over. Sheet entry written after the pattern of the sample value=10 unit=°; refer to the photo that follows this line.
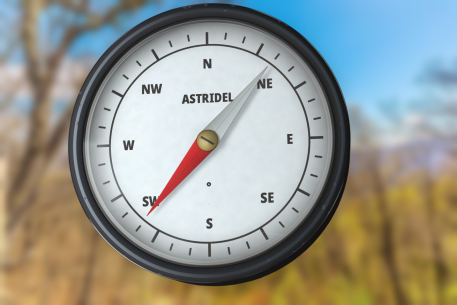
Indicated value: value=220 unit=°
